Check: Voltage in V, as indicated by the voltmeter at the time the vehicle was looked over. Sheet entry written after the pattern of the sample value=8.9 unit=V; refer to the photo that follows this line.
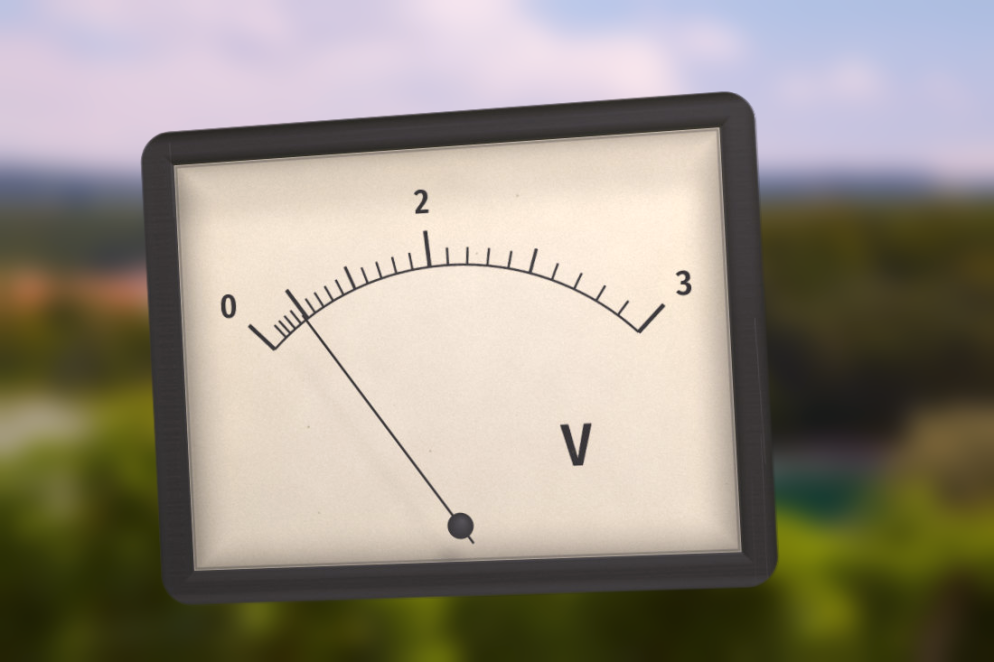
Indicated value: value=1 unit=V
